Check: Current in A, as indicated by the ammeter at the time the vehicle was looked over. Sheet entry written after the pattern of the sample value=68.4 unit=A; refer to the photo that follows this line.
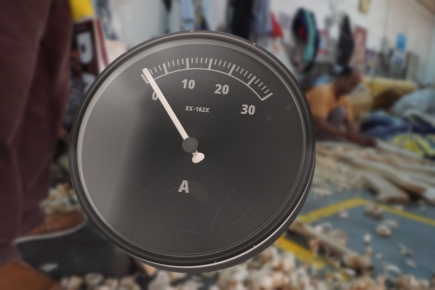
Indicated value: value=1 unit=A
